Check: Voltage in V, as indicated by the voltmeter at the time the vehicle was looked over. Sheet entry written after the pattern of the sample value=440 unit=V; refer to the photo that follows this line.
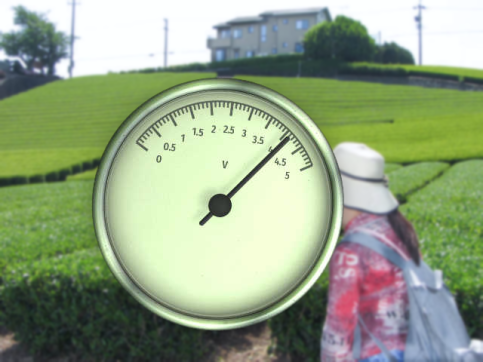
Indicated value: value=4.1 unit=V
